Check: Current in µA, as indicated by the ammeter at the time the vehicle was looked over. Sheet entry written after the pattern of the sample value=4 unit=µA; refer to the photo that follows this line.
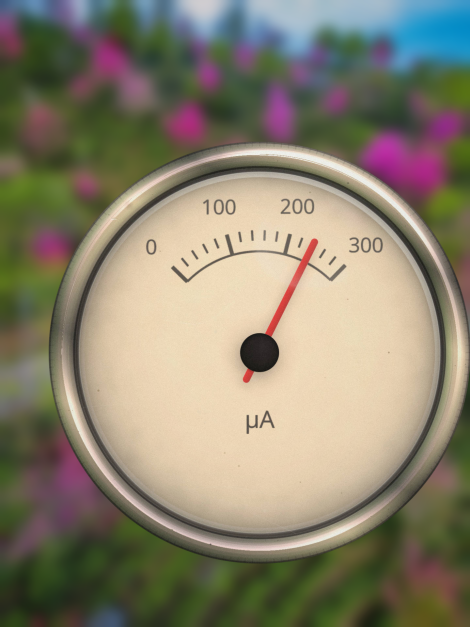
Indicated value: value=240 unit=µA
